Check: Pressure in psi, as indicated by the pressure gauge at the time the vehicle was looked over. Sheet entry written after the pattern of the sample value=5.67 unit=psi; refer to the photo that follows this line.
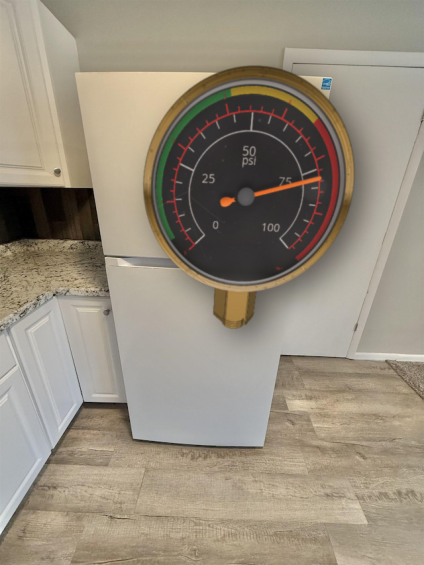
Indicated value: value=77.5 unit=psi
